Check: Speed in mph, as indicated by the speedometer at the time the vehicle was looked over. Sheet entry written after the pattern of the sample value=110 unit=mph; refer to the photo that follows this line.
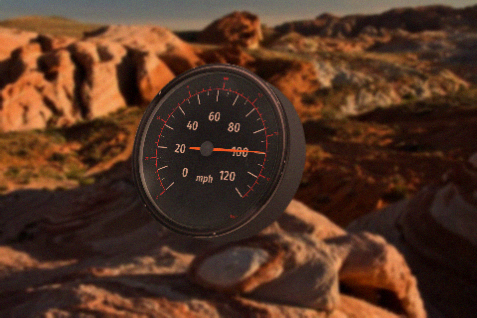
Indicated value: value=100 unit=mph
